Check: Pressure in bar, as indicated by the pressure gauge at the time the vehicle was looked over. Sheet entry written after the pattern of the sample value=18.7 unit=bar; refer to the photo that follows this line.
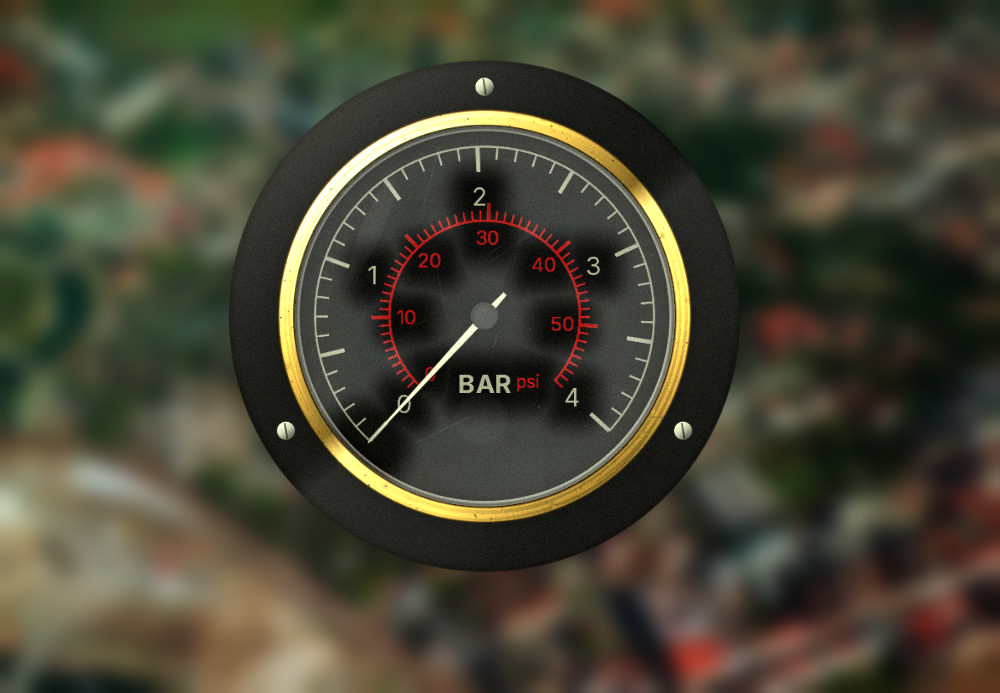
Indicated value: value=0 unit=bar
